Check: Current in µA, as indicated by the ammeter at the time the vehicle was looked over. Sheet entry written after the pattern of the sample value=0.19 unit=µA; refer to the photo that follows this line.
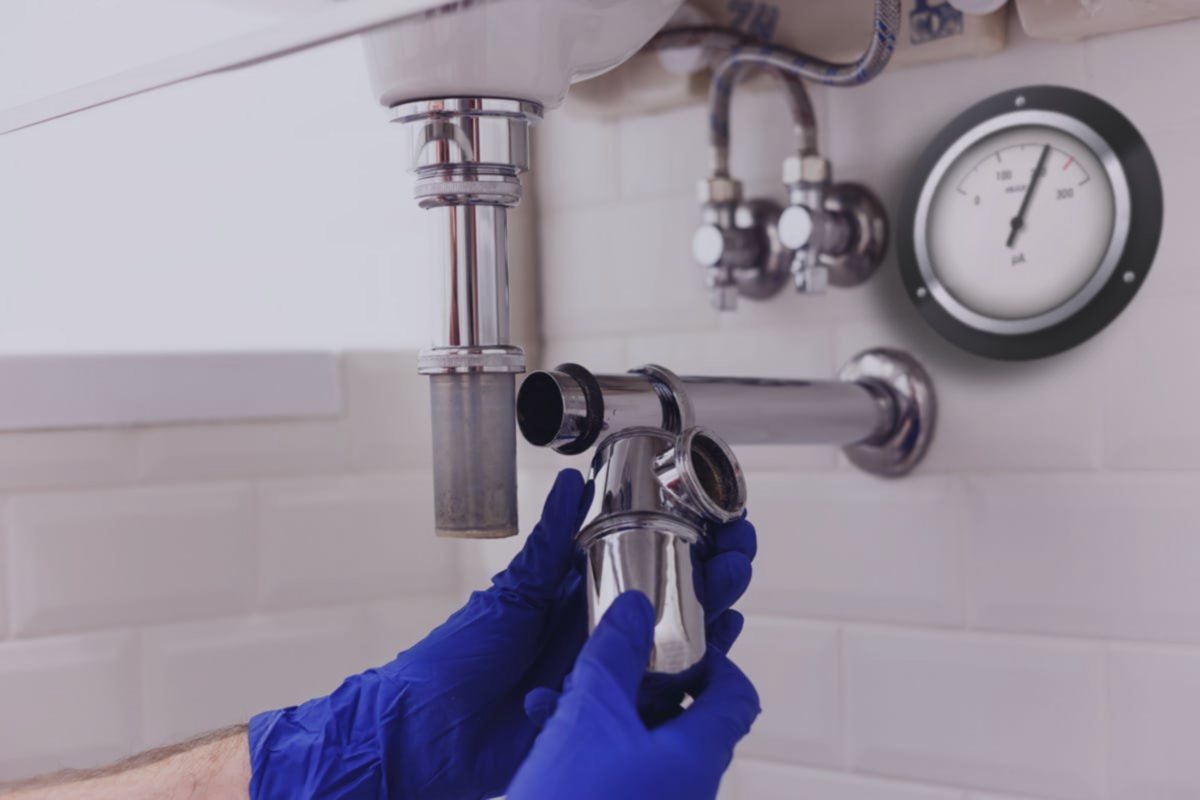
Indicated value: value=200 unit=µA
